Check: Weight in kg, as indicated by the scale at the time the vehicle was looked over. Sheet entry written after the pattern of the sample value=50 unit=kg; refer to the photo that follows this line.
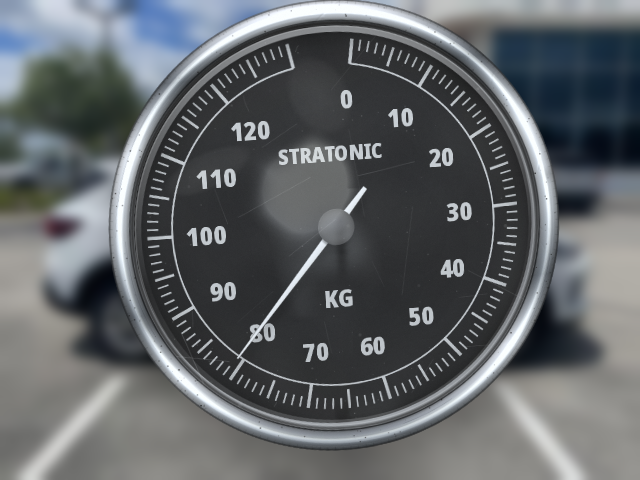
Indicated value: value=81 unit=kg
